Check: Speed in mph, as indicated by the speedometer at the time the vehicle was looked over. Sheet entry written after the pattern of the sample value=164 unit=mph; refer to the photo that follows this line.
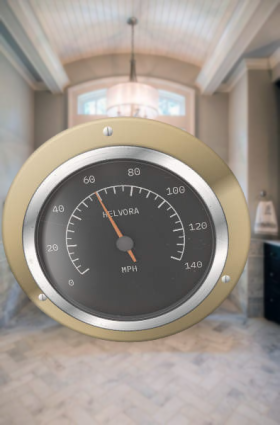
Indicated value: value=60 unit=mph
